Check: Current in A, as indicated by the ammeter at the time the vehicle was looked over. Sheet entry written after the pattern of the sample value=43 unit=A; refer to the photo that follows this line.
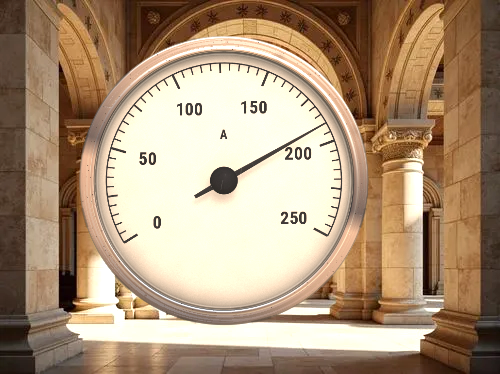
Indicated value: value=190 unit=A
